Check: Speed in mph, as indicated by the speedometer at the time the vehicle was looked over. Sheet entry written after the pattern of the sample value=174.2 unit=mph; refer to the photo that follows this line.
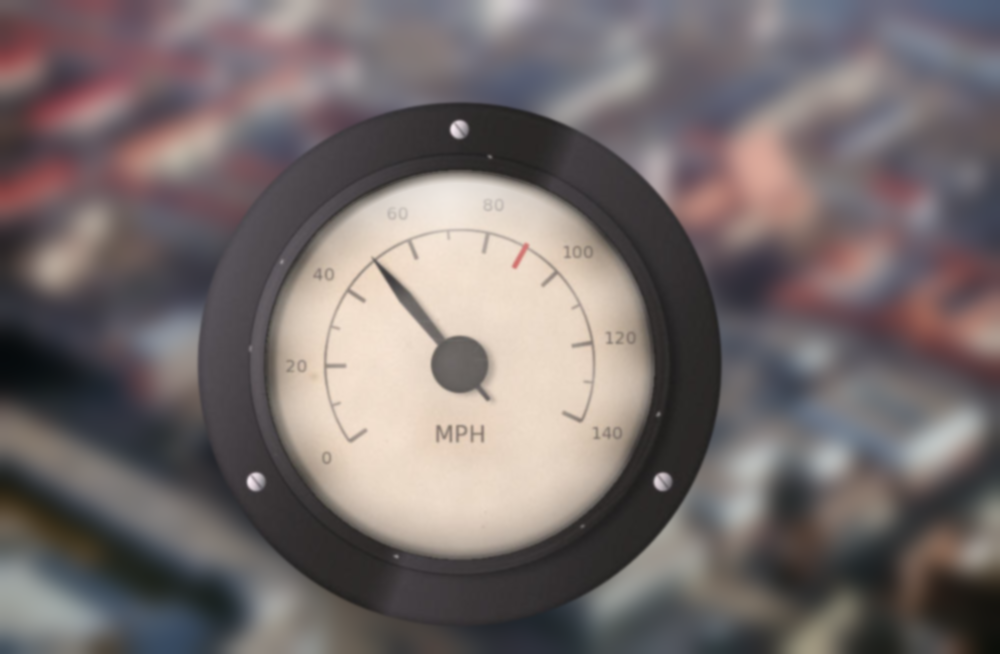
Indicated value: value=50 unit=mph
